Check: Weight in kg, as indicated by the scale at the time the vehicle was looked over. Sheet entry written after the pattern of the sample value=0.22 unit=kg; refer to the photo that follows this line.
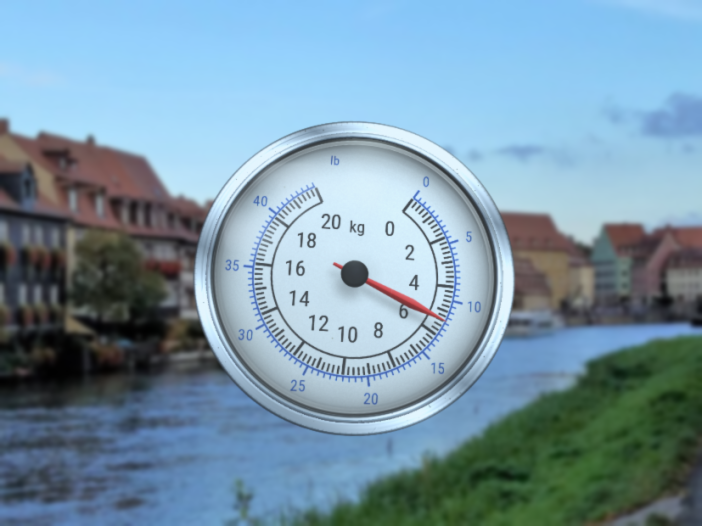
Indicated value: value=5.4 unit=kg
